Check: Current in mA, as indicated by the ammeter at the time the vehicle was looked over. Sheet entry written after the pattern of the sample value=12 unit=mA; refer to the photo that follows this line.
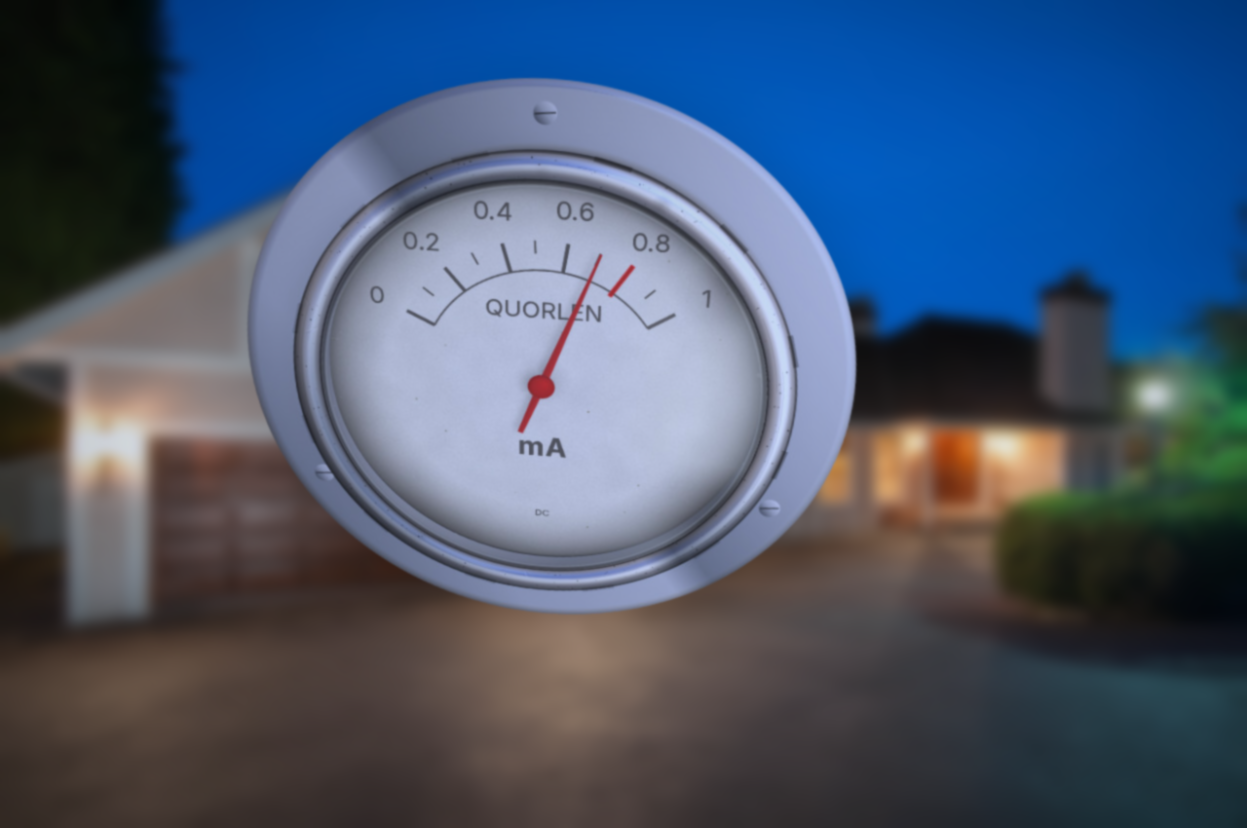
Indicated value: value=0.7 unit=mA
